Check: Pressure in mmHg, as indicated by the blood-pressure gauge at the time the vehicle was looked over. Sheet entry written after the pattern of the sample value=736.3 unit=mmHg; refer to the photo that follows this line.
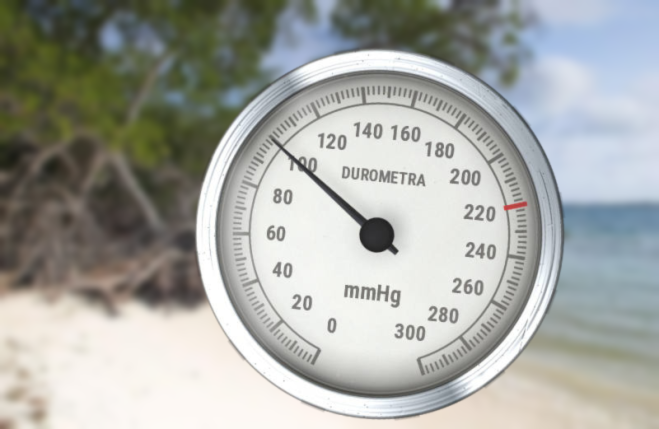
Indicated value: value=100 unit=mmHg
